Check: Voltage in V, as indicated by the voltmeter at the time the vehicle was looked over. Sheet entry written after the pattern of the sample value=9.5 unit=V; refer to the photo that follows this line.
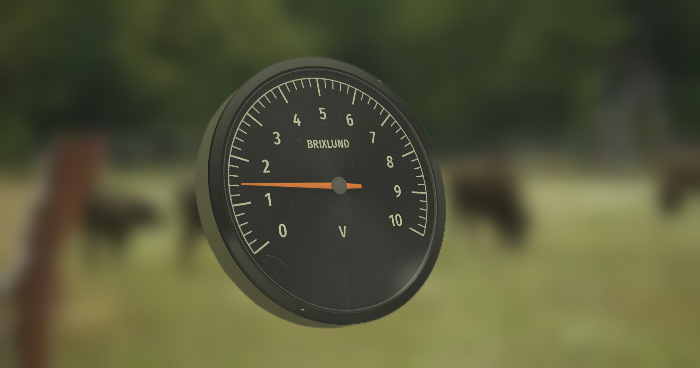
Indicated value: value=1.4 unit=V
